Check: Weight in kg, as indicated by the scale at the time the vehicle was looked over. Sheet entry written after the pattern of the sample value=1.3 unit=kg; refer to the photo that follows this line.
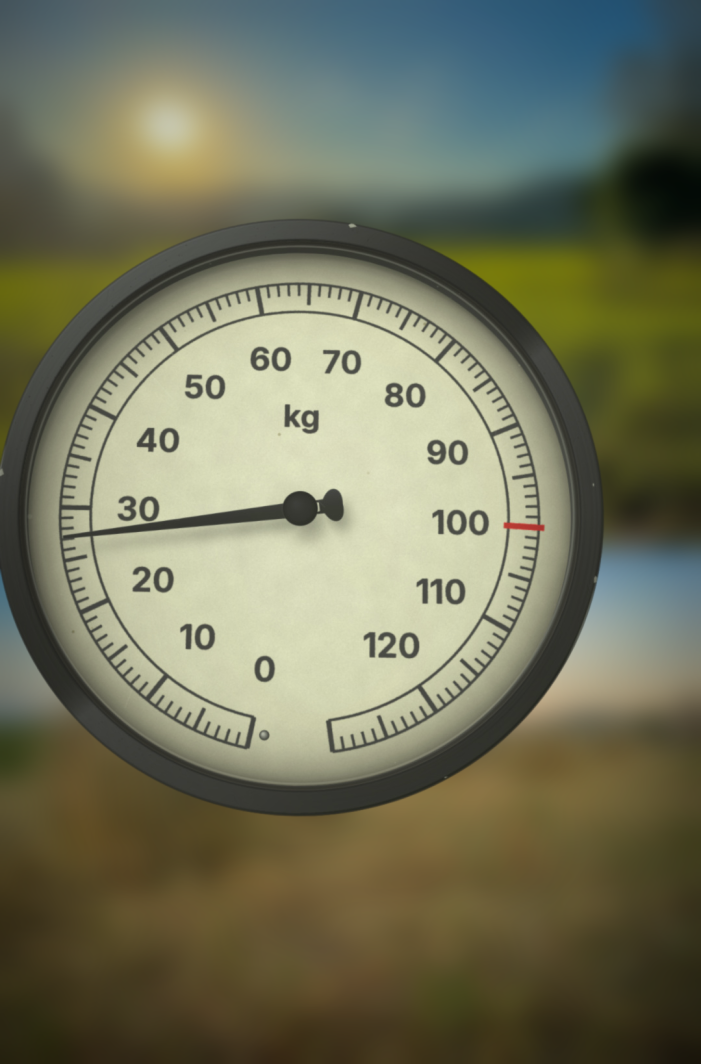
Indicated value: value=27 unit=kg
